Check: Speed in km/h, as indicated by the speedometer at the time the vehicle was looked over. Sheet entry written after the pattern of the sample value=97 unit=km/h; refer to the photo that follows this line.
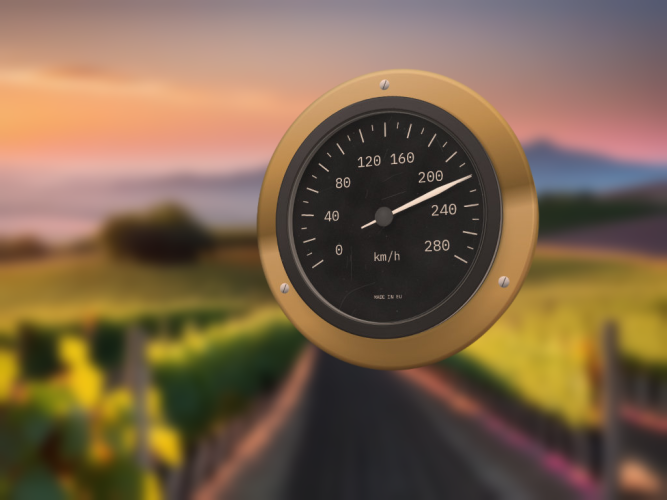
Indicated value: value=220 unit=km/h
